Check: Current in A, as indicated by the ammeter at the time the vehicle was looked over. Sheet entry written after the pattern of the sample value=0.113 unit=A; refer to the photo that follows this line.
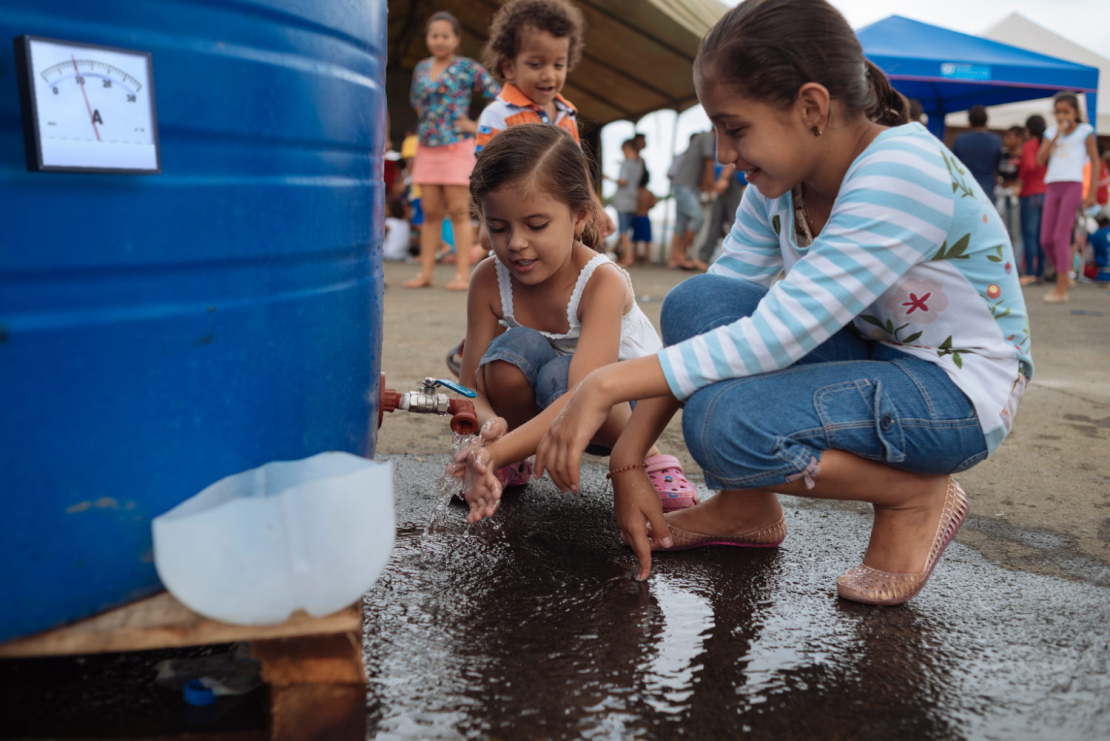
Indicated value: value=10 unit=A
